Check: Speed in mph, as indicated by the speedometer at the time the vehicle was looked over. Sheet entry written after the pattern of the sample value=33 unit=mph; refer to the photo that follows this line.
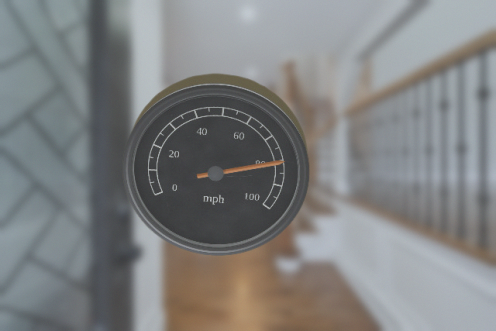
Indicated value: value=80 unit=mph
